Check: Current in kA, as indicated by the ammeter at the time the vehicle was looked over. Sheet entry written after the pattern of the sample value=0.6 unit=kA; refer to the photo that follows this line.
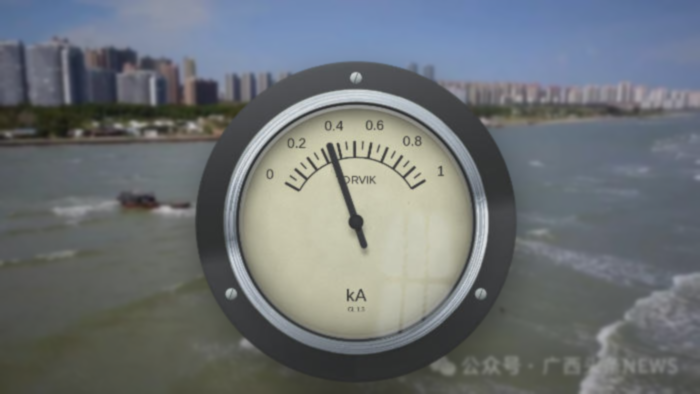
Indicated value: value=0.35 unit=kA
